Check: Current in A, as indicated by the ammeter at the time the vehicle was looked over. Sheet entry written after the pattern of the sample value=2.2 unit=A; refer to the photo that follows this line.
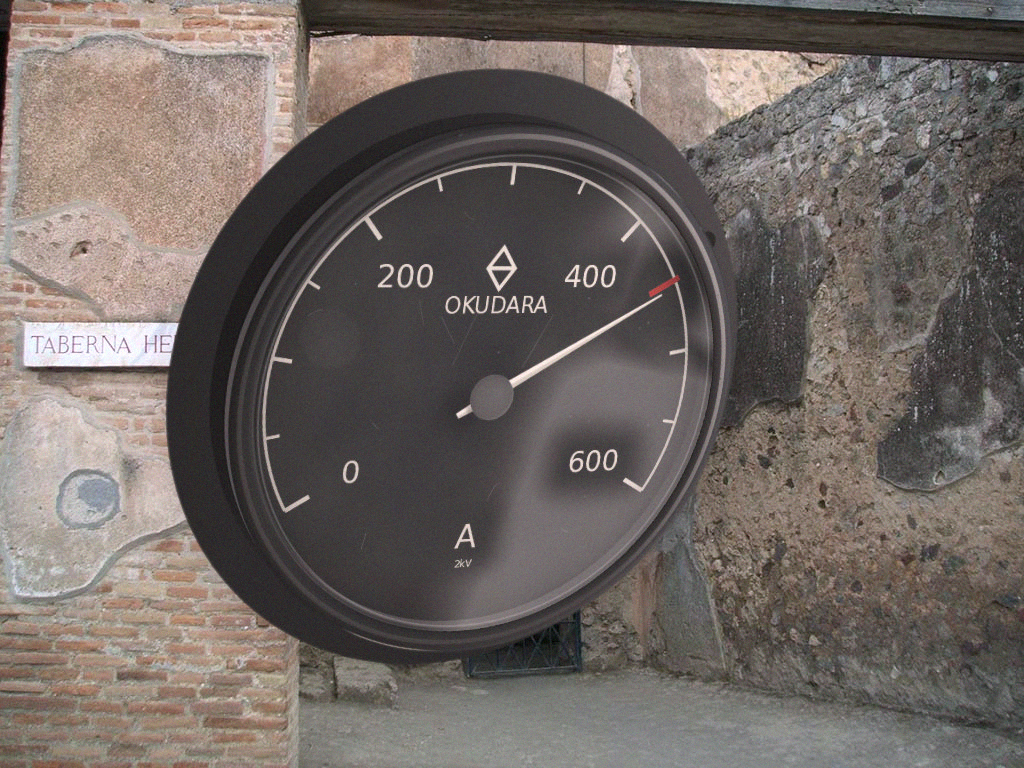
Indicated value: value=450 unit=A
